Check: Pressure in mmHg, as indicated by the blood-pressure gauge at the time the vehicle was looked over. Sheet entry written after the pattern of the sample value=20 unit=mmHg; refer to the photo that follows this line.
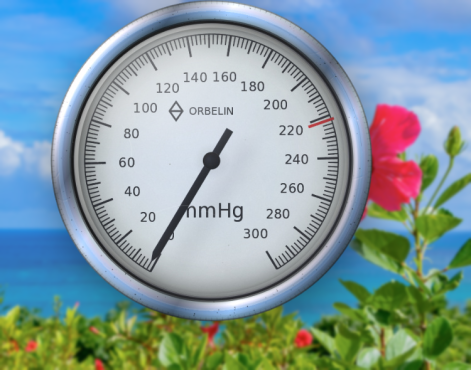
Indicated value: value=2 unit=mmHg
